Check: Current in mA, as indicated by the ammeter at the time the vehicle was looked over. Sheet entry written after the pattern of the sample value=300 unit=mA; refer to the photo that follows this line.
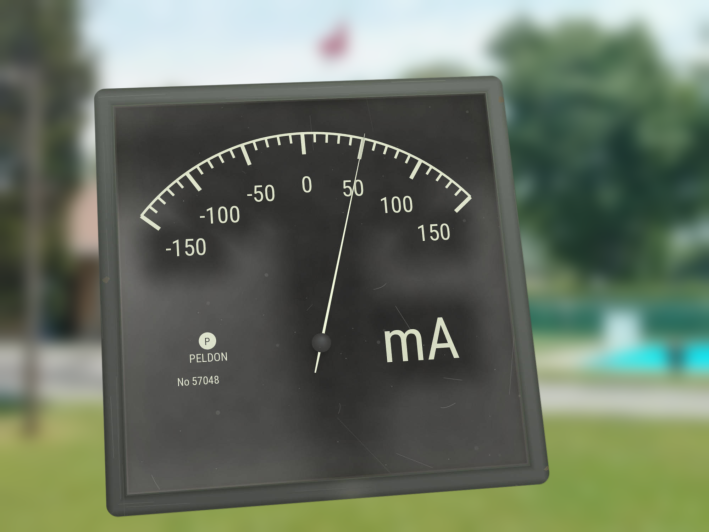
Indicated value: value=50 unit=mA
